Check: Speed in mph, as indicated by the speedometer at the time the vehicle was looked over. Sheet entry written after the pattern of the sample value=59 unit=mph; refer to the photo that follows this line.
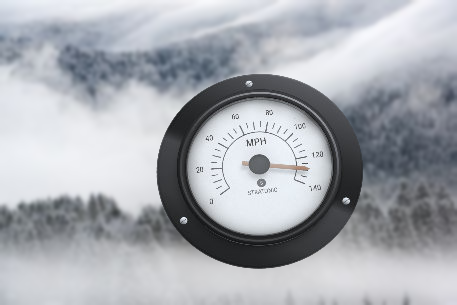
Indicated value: value=130 unit=mph
